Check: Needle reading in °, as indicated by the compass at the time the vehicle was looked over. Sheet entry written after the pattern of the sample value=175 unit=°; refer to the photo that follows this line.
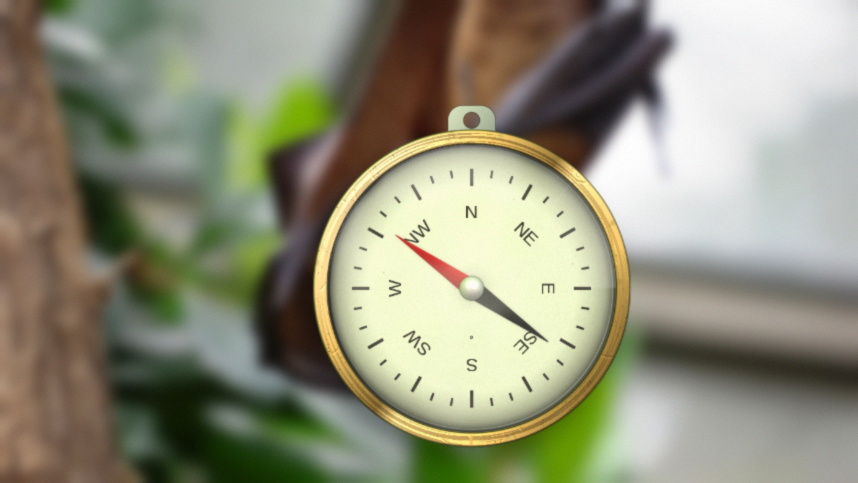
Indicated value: value=305 unit=°
